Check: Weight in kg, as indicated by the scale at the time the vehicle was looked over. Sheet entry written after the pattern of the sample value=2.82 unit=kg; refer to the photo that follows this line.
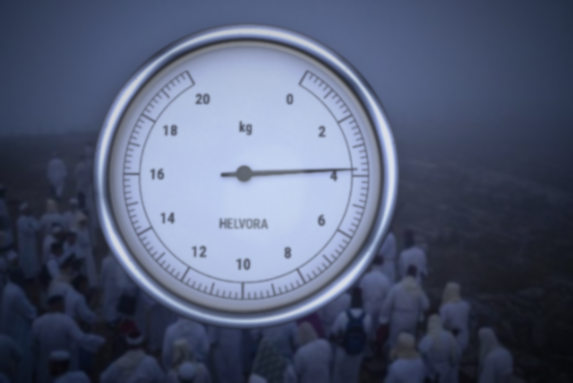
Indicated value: value=3.8 unit=kg
